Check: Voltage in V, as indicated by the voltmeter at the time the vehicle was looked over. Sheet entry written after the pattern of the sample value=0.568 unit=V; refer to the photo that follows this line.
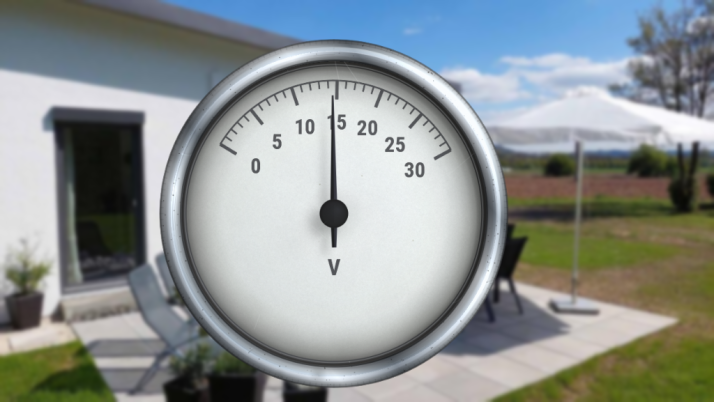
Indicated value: value=14.5 unit=V
